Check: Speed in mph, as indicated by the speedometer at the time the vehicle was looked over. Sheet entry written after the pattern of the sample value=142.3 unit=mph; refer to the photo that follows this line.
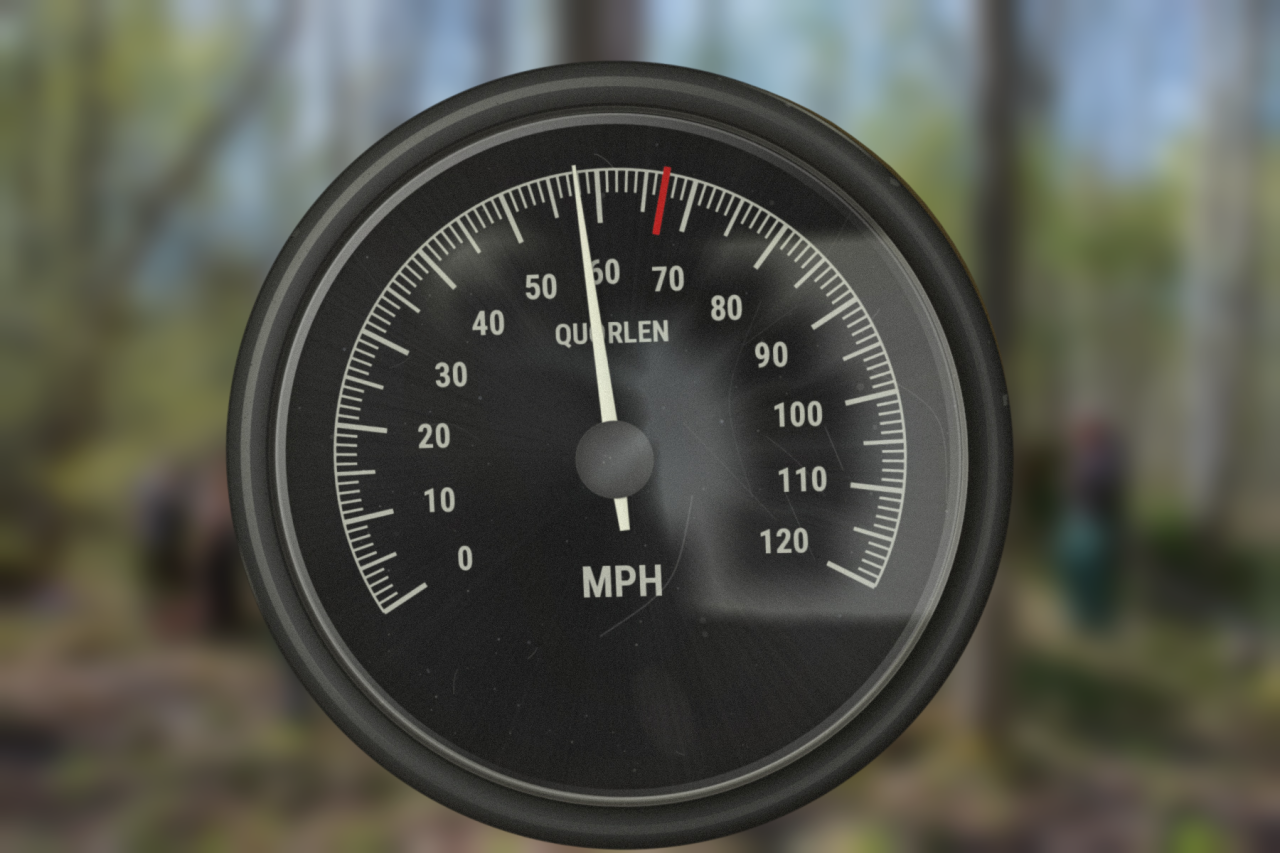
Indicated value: value=58 unit=mph
